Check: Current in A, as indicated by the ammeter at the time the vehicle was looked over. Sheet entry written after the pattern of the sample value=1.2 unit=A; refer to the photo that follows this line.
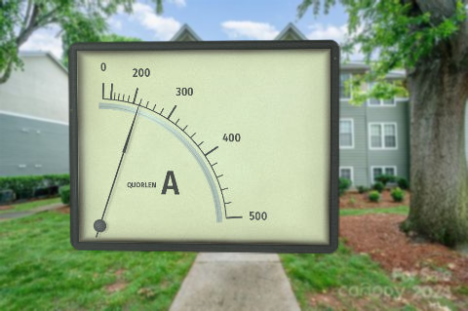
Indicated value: value=220 unit=A
